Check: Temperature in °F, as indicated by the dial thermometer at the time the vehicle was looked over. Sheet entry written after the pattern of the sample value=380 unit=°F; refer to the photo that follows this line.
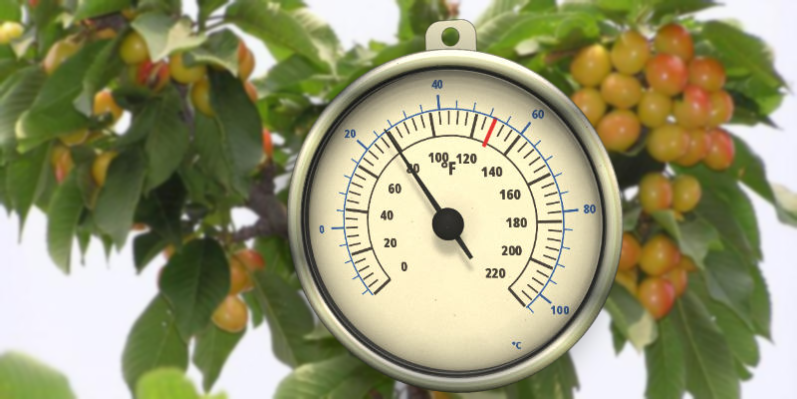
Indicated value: value=80 unit=°F
